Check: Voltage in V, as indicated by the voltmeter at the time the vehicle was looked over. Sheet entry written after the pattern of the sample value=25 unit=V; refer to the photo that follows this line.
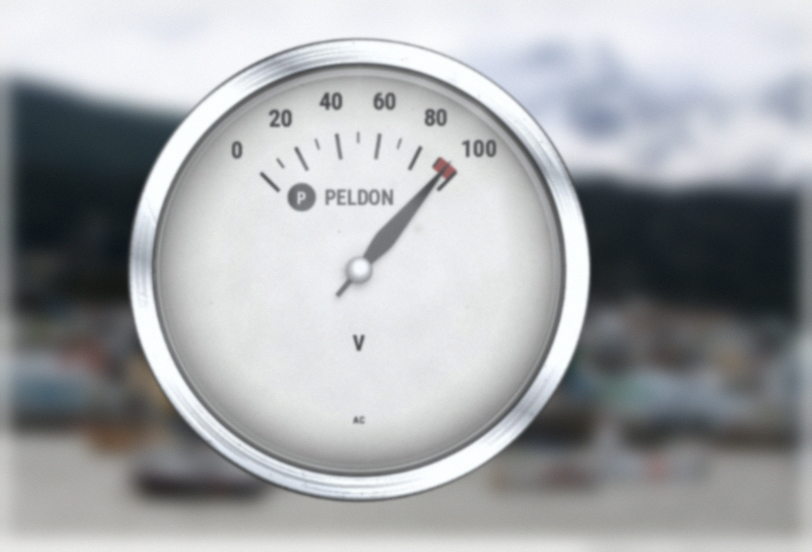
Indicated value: value=95 unit=V
